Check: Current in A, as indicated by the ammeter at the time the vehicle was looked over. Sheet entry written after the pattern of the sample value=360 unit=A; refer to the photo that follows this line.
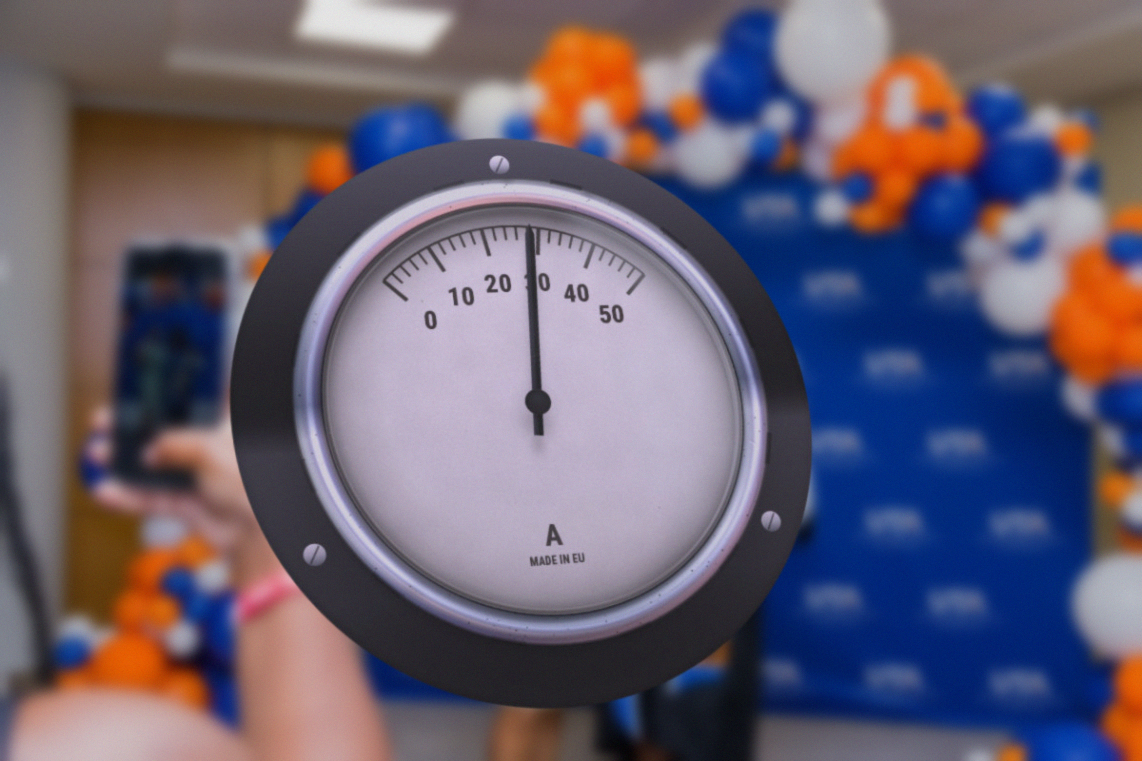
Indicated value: value=28 unit=A
